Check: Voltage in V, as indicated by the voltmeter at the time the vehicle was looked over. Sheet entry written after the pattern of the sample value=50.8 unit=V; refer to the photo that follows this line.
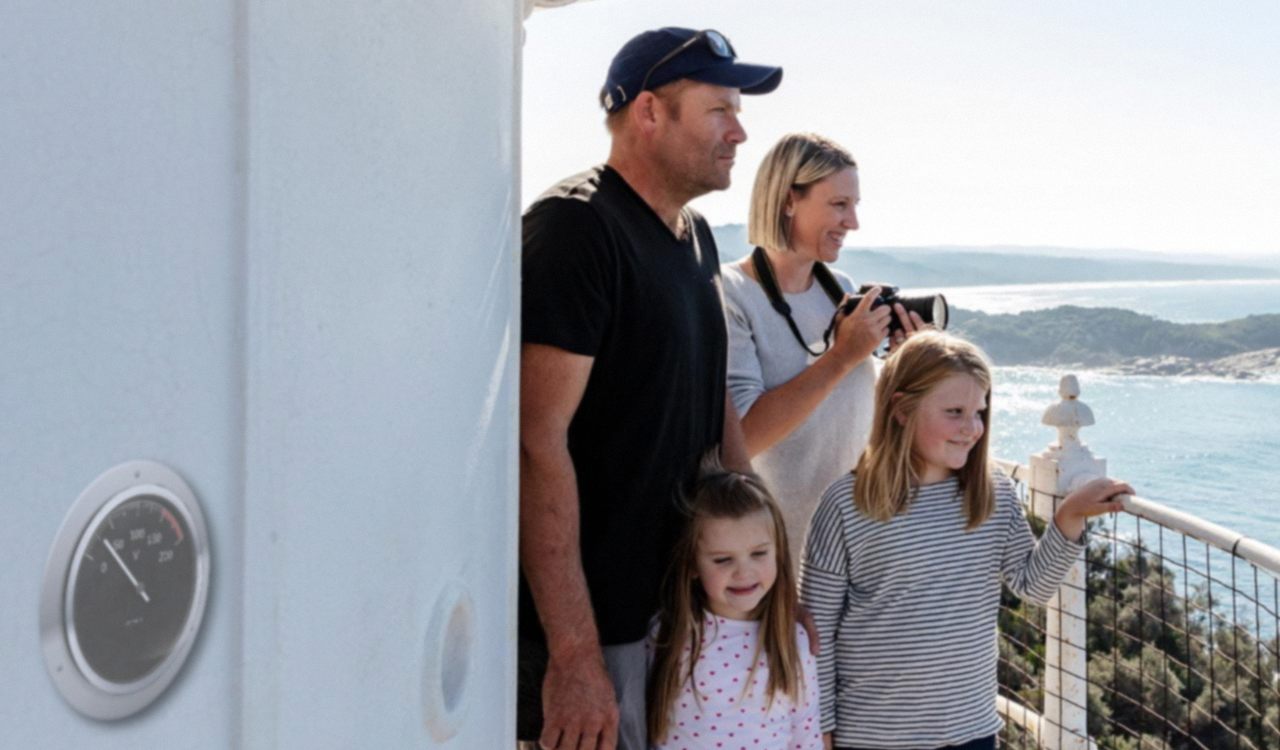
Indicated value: value=25 unit=V
